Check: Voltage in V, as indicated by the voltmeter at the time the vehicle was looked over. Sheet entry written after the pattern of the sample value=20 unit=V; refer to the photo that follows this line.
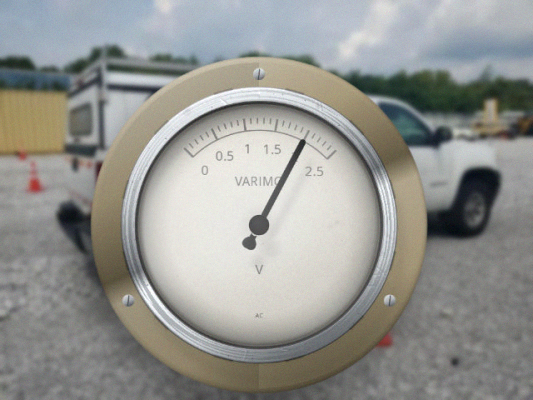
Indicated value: value=2 unit=V
